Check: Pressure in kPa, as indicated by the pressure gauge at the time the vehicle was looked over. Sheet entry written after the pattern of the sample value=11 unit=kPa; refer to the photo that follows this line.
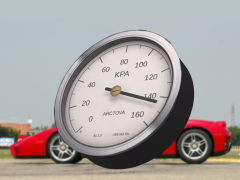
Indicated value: value=145 unit=kPa
